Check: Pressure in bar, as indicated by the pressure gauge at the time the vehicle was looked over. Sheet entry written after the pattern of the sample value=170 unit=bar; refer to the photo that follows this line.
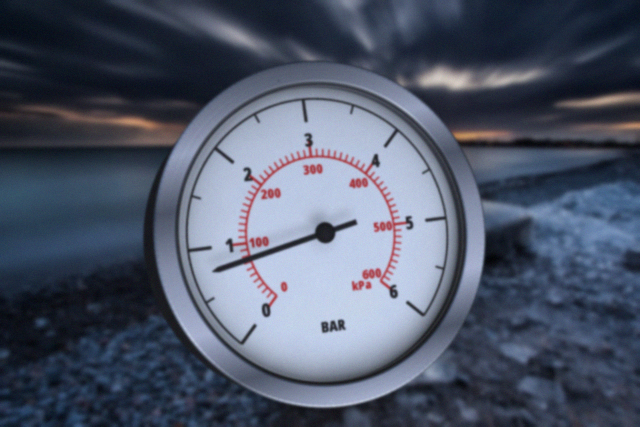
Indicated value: value=0.75 unit=bar
